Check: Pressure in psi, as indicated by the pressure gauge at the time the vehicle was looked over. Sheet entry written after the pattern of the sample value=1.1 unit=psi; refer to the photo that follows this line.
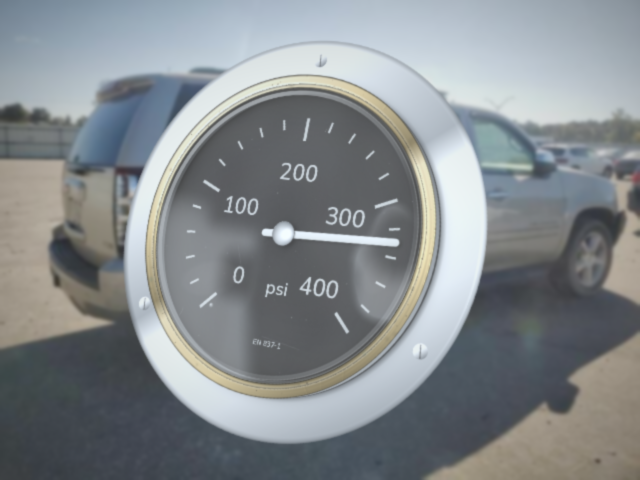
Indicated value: value=330 unit=psi
